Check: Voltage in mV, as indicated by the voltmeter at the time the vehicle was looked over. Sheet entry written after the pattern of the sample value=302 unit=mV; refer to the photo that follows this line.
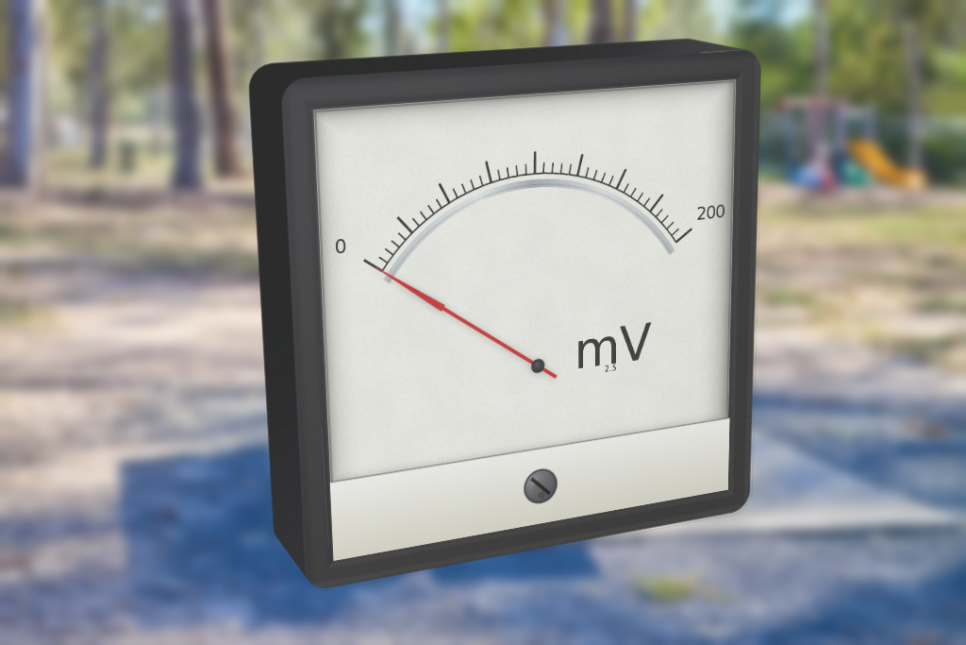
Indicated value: value=0 unit=mV
